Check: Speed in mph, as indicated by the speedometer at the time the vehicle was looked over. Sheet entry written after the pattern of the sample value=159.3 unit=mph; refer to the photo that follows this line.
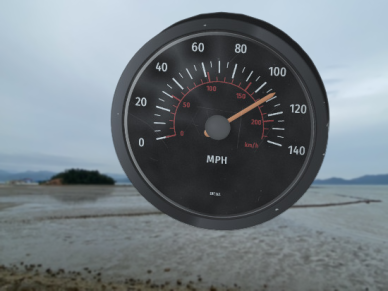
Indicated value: value=107.5 unit=mph
